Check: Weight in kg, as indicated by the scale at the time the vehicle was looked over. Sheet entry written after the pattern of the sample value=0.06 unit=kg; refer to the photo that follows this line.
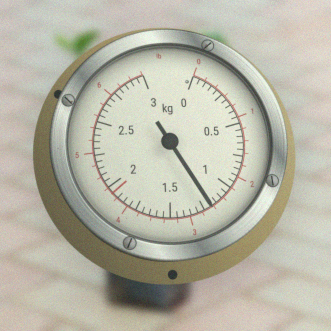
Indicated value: value=1.2 unit=kg
